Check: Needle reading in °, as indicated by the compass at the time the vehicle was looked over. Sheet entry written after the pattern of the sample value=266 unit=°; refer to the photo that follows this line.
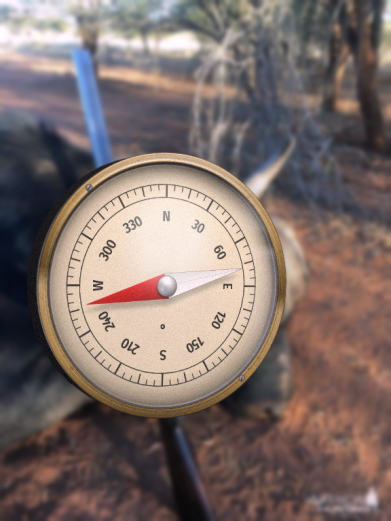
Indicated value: value=257.5 unit=°
